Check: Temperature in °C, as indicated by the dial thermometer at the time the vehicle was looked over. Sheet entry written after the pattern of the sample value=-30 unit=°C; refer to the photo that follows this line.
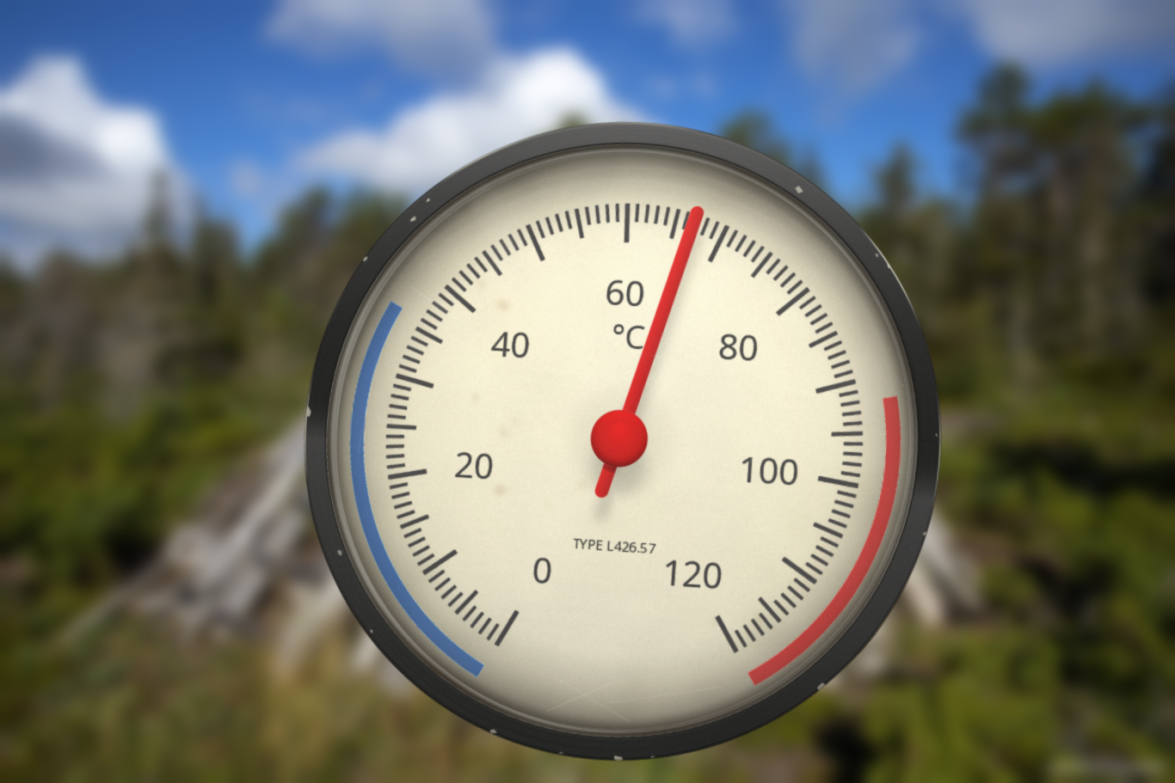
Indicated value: value=67 unit=°C
